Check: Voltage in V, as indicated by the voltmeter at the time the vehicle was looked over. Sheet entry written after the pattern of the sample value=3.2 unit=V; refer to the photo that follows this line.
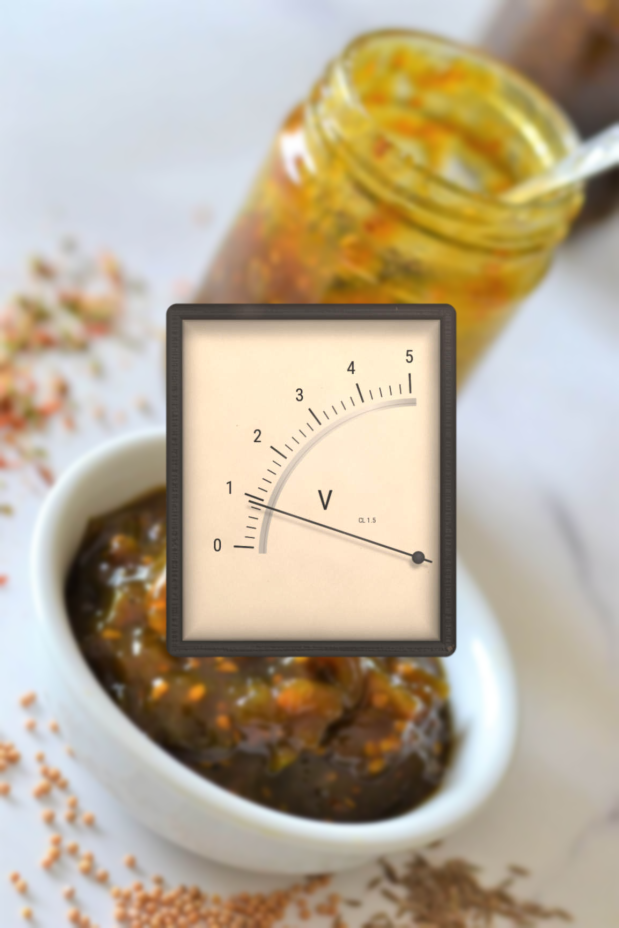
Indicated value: value=0.9 unit=V
